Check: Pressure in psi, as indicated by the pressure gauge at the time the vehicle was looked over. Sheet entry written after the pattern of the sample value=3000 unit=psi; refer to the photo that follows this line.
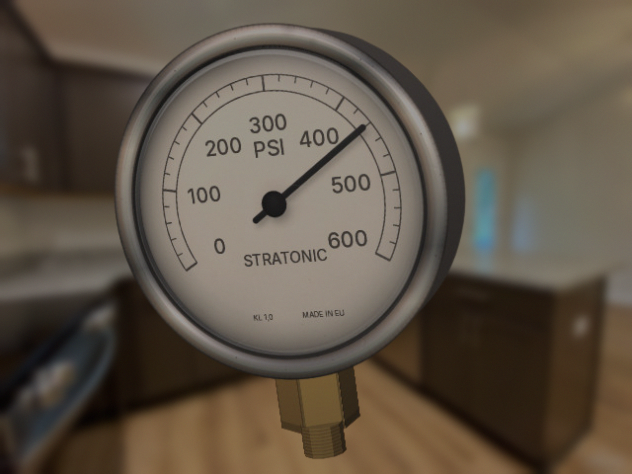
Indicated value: value=440 unit=psi
